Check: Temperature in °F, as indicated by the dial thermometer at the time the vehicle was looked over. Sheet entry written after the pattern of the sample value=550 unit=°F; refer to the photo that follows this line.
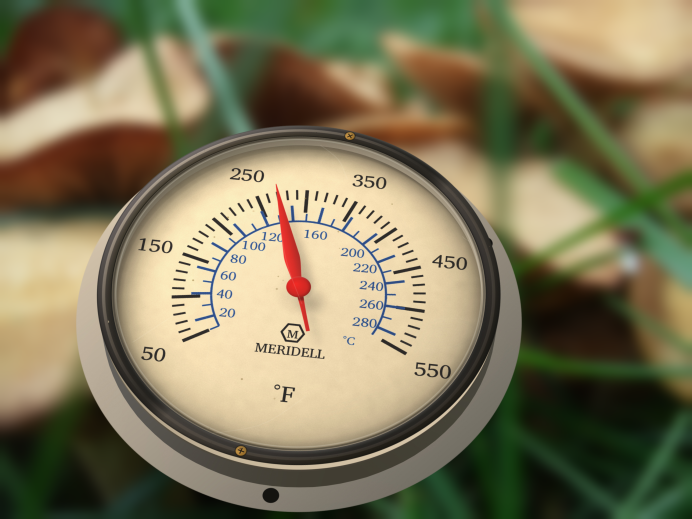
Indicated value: value=270 unit=°F
